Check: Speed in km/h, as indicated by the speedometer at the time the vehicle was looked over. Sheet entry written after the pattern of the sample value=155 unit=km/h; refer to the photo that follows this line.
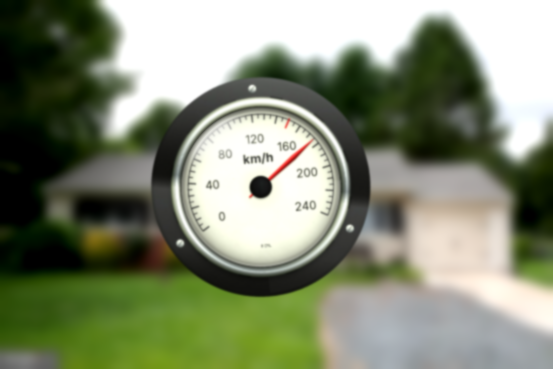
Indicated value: value=175 unit=km/h
